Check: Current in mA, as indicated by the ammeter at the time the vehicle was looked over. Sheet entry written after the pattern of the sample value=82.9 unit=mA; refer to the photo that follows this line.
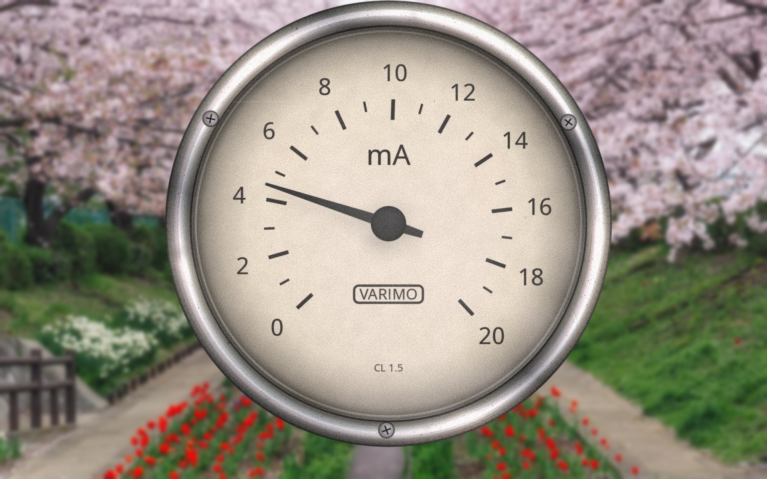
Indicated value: value=4.5 unit=mA
